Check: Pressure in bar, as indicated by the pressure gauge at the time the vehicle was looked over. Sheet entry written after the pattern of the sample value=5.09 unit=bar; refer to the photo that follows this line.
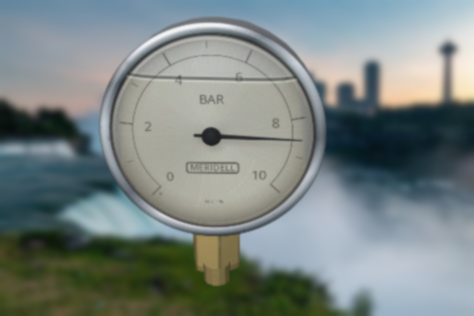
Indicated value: value=8.5 unit=bar
